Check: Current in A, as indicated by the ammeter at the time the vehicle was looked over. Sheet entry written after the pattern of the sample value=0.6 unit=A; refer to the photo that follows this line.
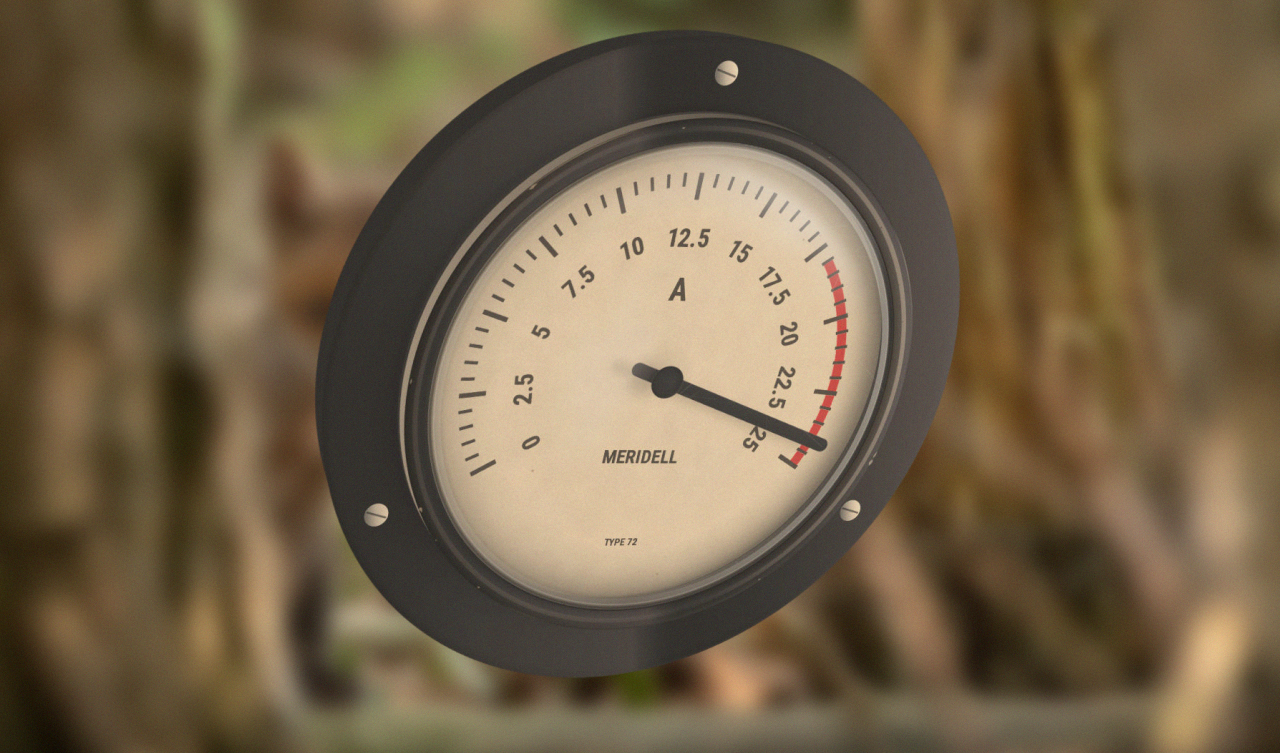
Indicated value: value=24 unit=A
